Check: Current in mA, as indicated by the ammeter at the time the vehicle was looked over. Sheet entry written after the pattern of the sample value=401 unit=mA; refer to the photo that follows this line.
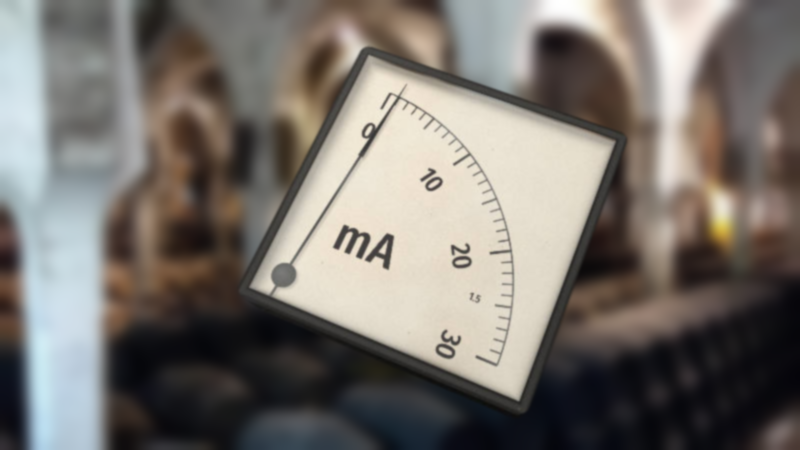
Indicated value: value=1 unit=mA
